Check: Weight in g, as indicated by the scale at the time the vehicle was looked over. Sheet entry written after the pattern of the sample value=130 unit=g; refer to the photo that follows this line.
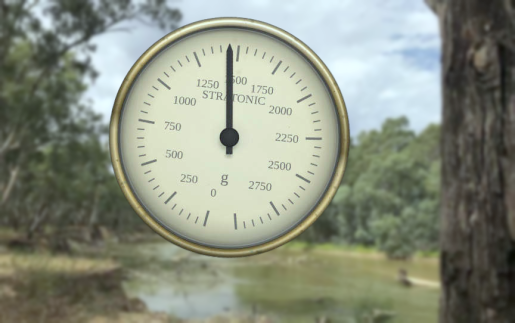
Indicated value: value=1450 unit=g
